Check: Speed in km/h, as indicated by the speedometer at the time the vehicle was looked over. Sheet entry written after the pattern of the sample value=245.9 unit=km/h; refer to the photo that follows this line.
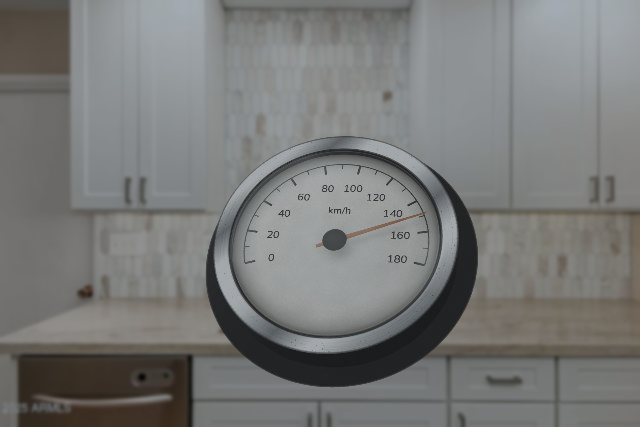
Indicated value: value=150 unit=km/h
